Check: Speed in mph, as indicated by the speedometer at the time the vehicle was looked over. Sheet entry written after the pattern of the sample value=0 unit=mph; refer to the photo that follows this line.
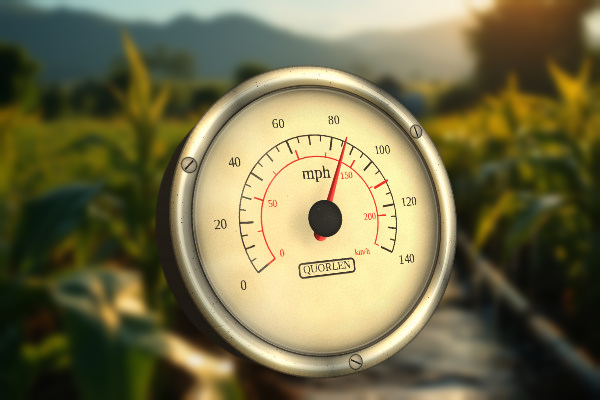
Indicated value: value=85 unit=mph
